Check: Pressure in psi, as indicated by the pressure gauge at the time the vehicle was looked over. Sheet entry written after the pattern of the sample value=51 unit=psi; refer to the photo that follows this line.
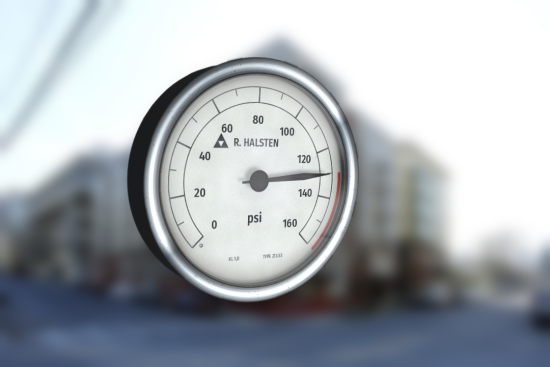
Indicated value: value=130 unit=psi
